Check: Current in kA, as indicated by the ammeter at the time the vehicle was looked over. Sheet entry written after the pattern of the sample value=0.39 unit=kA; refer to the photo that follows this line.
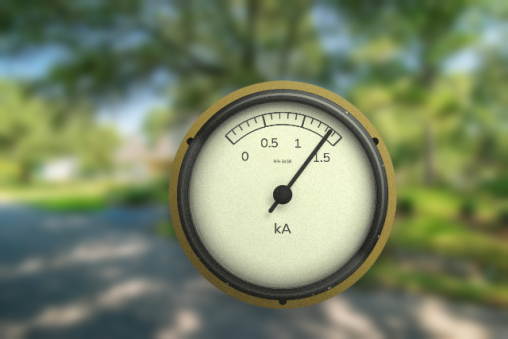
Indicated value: value=1.35 unit=kA
